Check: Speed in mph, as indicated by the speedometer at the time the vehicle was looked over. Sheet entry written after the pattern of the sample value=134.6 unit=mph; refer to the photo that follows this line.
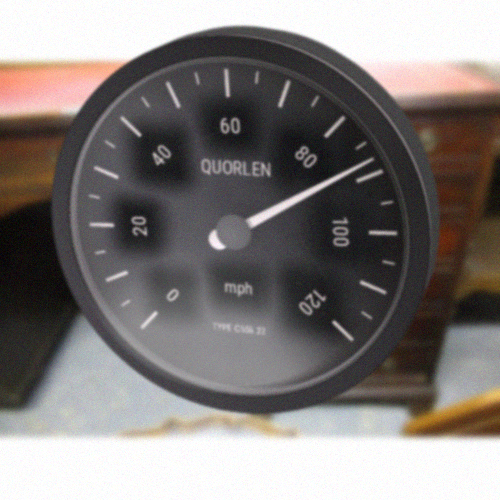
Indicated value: value=87.5 unit=mph
